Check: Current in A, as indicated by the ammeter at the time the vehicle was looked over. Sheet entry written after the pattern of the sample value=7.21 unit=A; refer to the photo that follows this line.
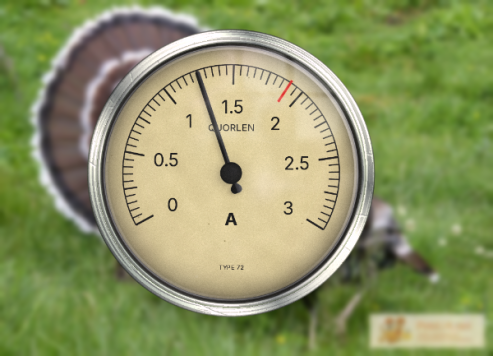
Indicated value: value=1.25 unit=A
